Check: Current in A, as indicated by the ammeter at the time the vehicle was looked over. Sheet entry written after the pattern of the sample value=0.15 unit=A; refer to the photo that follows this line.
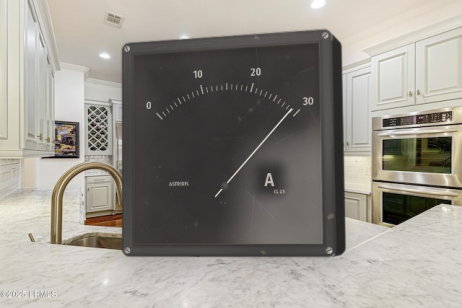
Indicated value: value=29 unit=A
